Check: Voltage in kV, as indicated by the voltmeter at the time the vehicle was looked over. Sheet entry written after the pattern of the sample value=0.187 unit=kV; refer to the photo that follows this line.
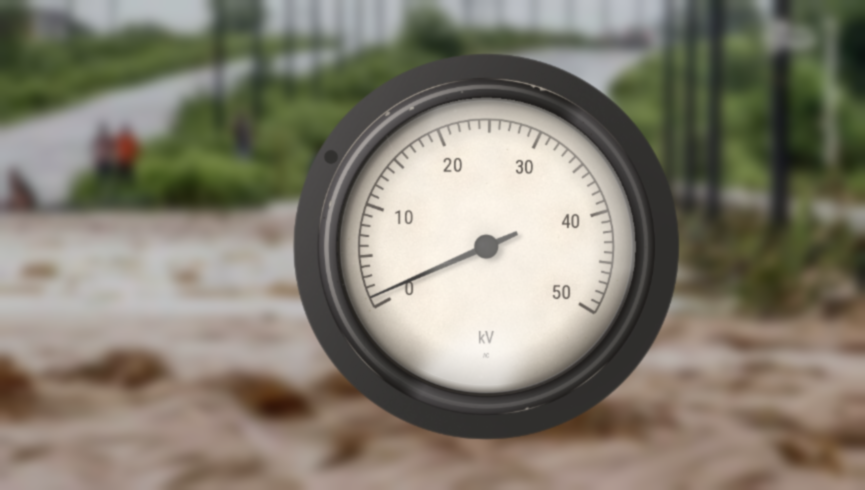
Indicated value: value=1 unit=kV
